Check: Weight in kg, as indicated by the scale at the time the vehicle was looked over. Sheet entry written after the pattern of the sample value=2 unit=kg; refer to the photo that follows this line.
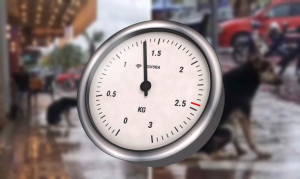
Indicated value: value=1.35 unit=kg
